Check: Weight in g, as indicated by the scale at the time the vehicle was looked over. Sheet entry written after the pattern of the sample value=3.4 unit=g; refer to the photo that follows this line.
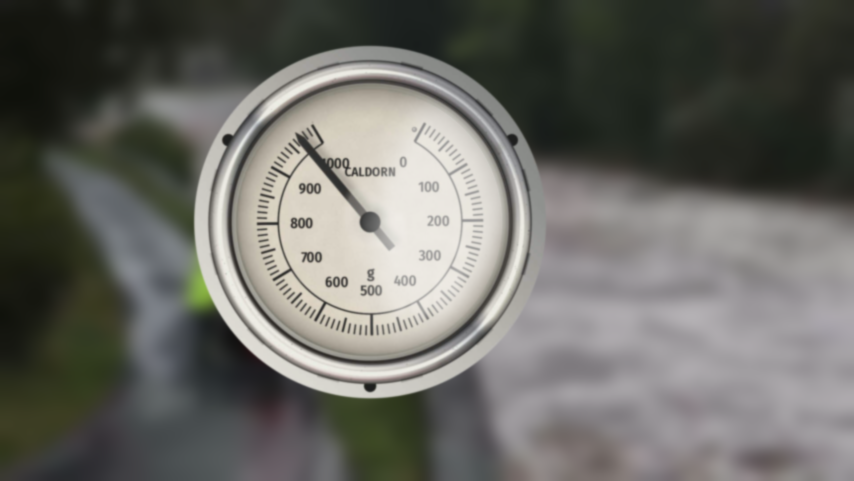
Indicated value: value=970 unit=g
